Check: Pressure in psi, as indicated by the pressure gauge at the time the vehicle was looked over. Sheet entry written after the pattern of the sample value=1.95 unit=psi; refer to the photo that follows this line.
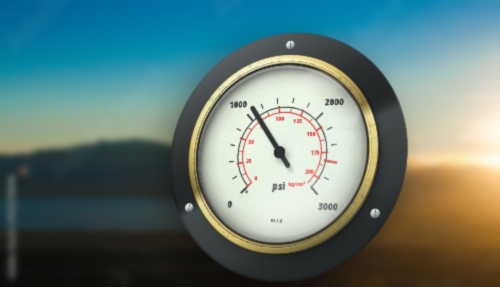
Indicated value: value=1100 unit=psi
